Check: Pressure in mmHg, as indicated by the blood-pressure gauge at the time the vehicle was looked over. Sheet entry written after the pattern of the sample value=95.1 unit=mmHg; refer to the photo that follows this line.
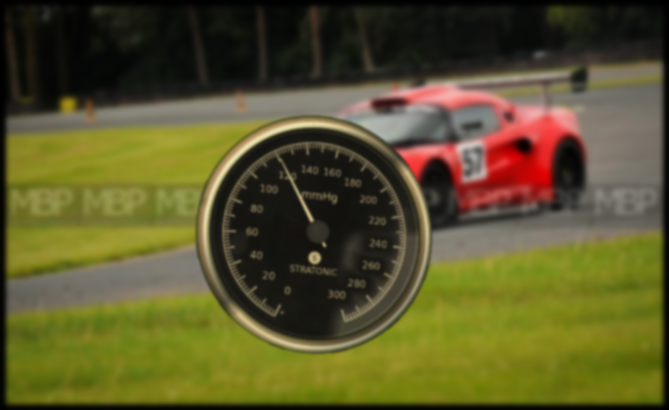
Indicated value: value=120 unit=mmHg
